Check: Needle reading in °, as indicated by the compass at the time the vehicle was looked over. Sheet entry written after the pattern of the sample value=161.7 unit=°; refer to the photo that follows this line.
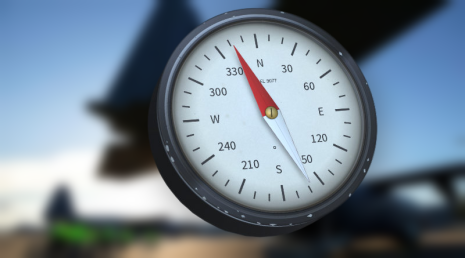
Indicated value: value=340 unit=°
